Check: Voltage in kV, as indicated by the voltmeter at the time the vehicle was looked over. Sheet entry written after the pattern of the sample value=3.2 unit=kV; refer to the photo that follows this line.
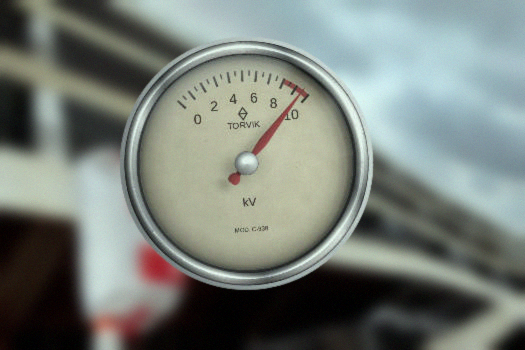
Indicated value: value=9.5 unit=kV
